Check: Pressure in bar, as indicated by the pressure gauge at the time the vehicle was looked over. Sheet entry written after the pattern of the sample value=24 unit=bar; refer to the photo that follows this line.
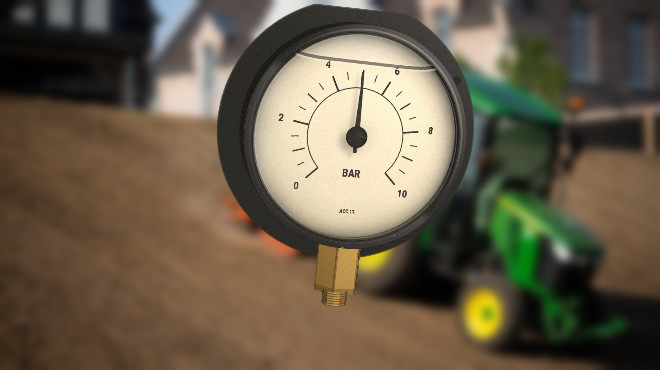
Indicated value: value=5 unit=bar
